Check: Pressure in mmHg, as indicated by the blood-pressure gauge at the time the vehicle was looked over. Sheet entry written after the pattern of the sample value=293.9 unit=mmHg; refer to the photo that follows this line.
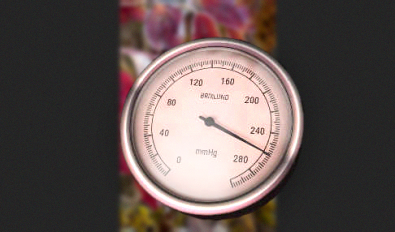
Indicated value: value=260 unit=mmHg
